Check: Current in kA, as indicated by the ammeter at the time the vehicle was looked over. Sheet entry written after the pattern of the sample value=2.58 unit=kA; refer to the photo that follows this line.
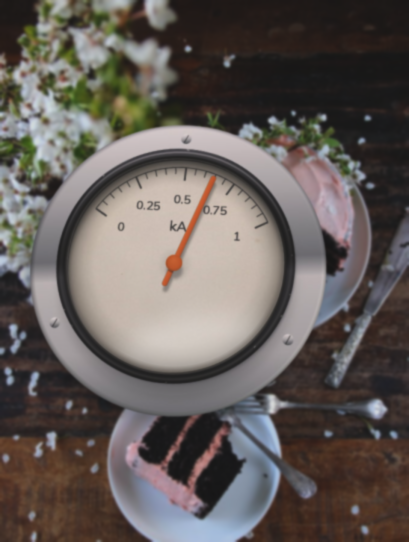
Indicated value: value=0.65 unit=kA
